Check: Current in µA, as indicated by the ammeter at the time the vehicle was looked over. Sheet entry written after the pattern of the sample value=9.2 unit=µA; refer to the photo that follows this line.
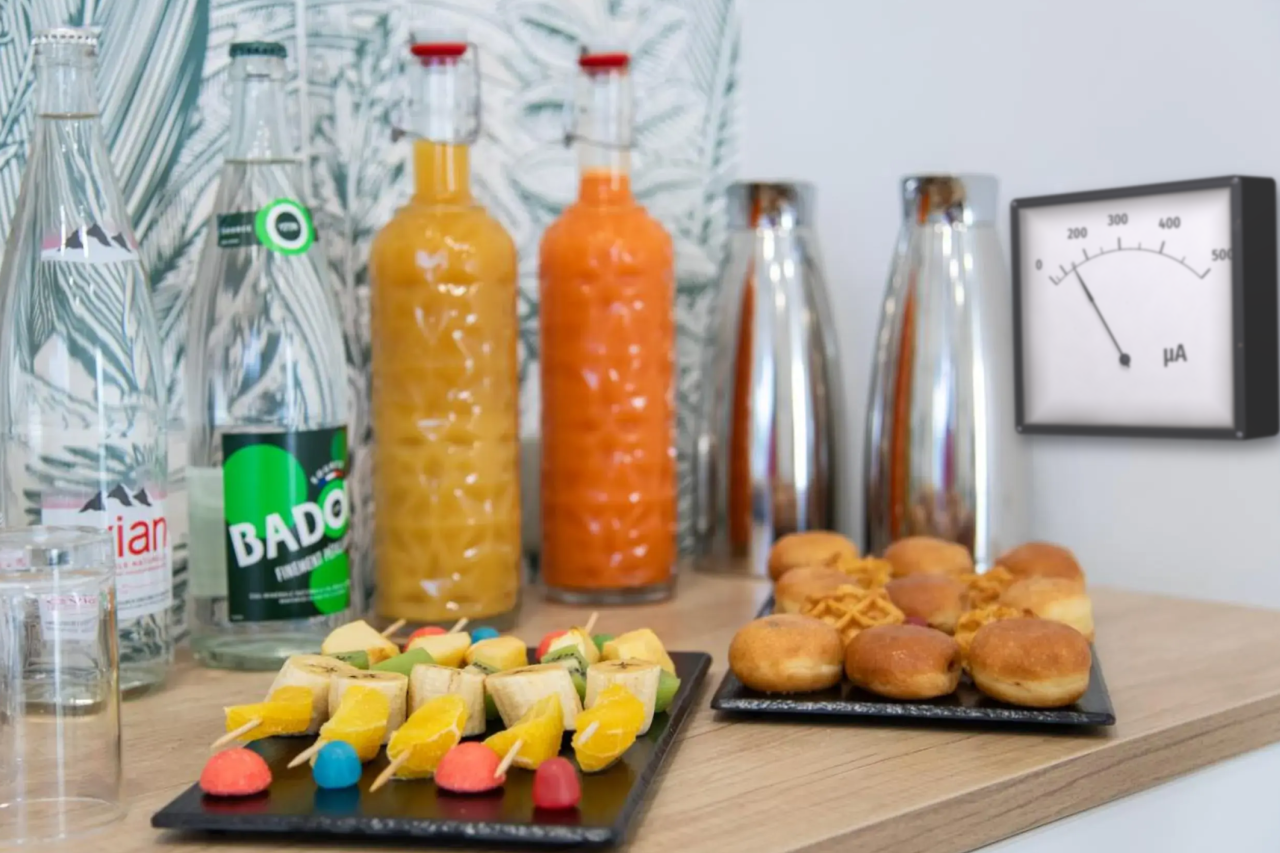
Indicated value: value=150 unit=µA
